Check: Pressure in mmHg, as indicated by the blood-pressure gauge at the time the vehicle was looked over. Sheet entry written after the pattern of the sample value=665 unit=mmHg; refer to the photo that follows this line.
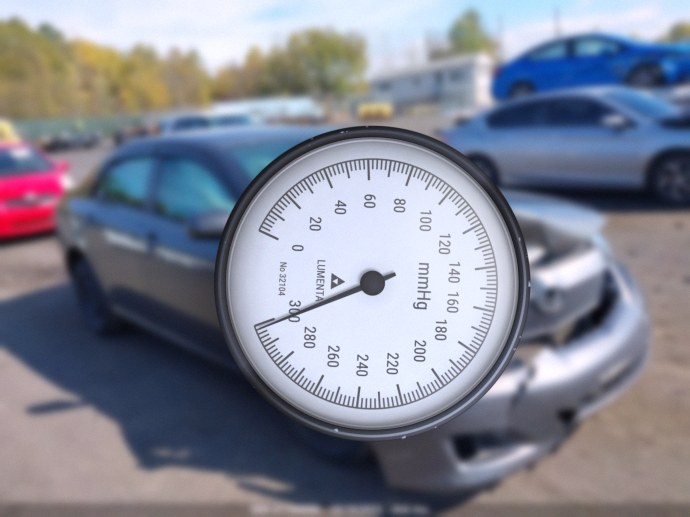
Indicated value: value=298 unit=mmHg
